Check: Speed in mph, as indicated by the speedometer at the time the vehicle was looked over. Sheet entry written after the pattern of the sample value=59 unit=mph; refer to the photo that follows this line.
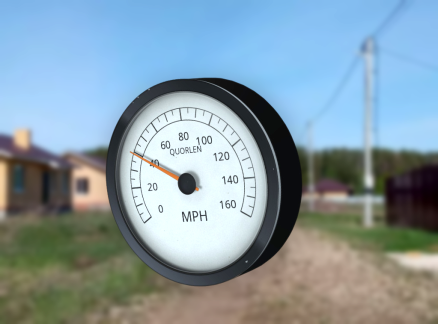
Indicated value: value=40 unit=mph
